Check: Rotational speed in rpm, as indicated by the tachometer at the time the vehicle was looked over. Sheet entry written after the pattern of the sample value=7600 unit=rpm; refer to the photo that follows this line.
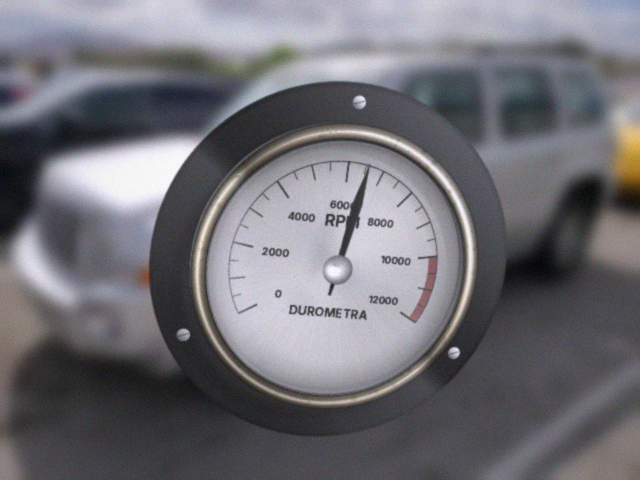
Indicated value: value=6500 unit=rpm
